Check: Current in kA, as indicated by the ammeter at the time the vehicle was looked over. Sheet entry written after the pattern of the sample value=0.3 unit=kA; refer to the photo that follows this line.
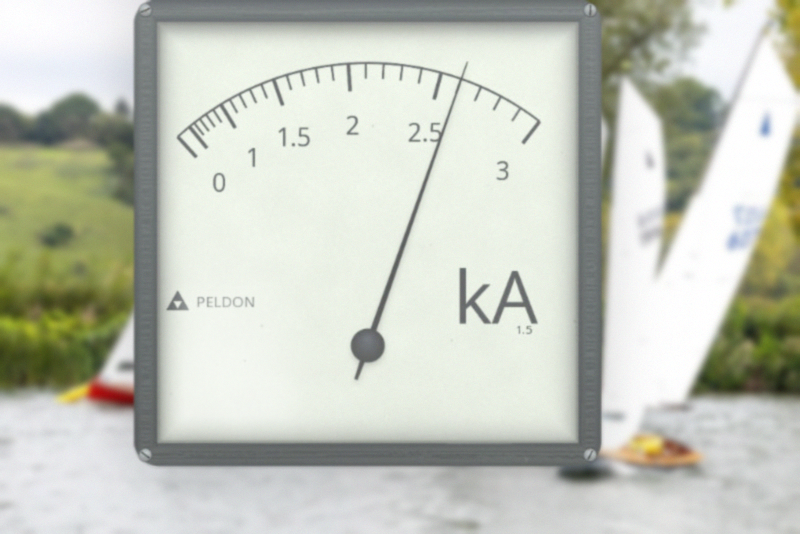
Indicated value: value=2.6 unit=kA
